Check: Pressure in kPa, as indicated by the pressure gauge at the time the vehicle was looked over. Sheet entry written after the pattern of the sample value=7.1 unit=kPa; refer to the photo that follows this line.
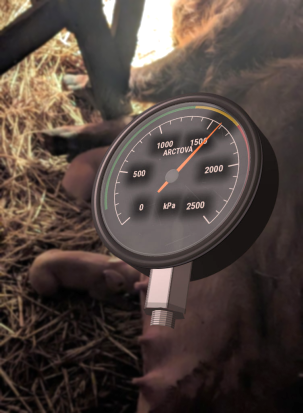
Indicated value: value=1600 unit=kPa
